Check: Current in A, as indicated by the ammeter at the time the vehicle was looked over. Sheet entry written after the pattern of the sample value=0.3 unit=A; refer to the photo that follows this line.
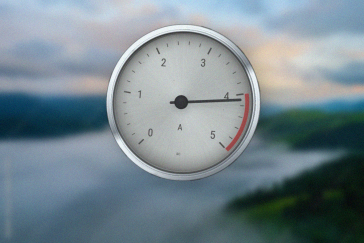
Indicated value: value=4.1 unit=A
